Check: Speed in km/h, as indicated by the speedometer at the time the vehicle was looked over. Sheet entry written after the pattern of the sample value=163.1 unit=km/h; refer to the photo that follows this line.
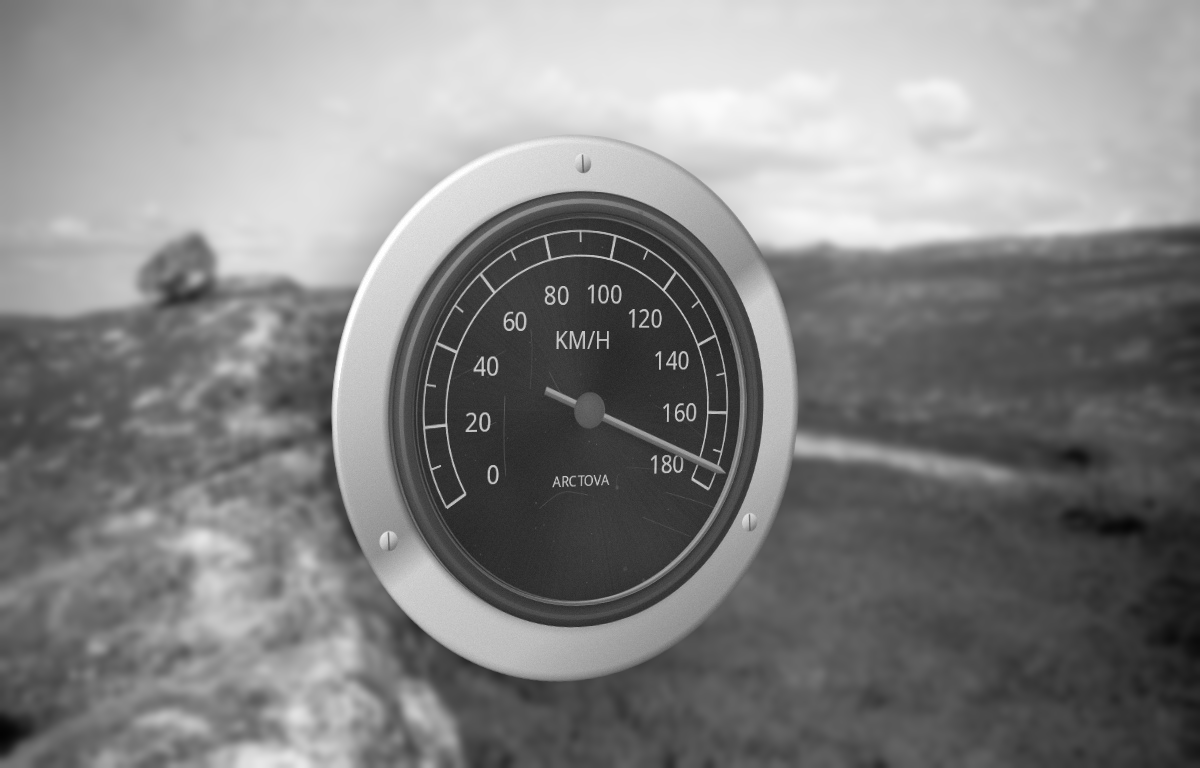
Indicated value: value=175 unit=km/h
